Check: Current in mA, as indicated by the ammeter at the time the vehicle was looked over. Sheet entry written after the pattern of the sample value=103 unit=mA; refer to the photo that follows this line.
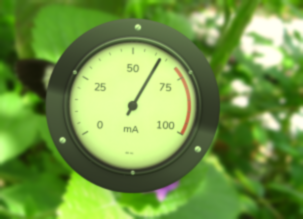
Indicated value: value=62.5 unit=mA
